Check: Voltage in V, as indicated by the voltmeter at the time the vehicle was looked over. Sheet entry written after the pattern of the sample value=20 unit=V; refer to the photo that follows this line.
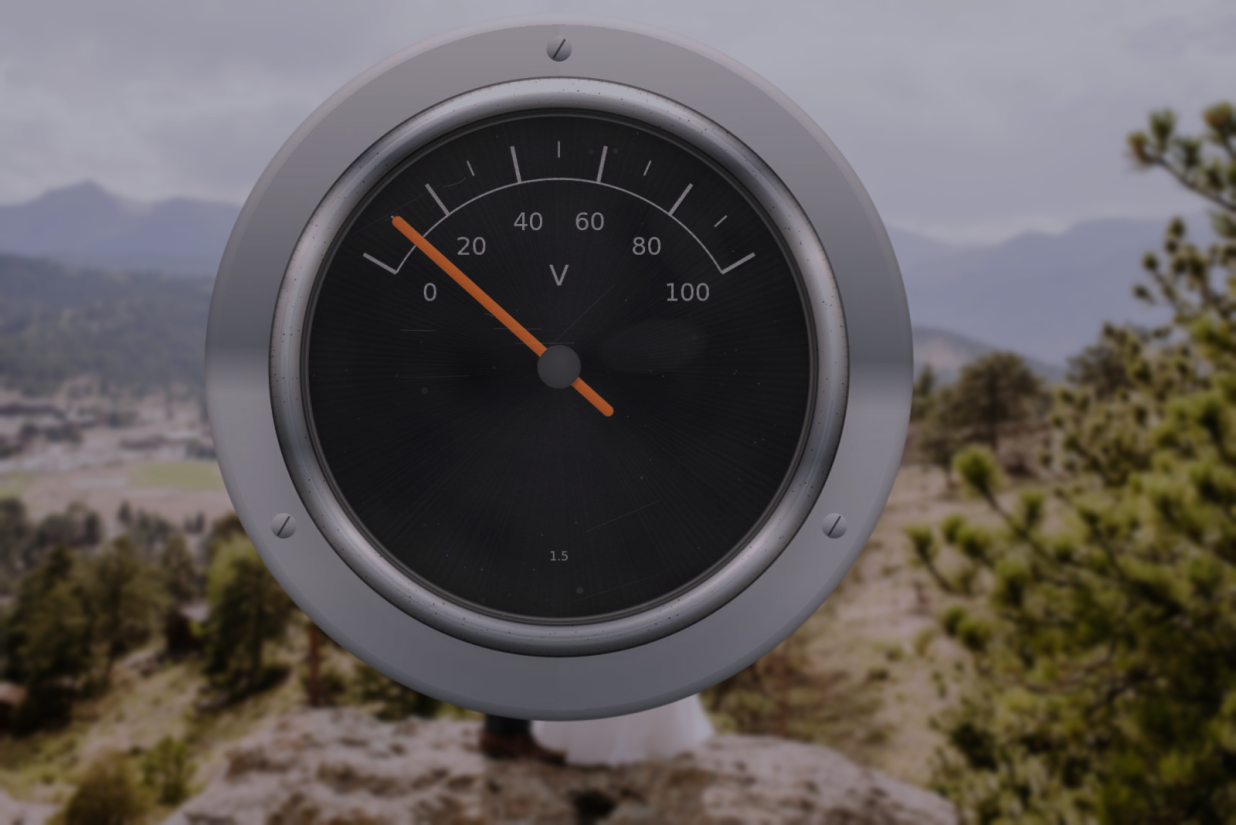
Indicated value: value=10 unit=V
